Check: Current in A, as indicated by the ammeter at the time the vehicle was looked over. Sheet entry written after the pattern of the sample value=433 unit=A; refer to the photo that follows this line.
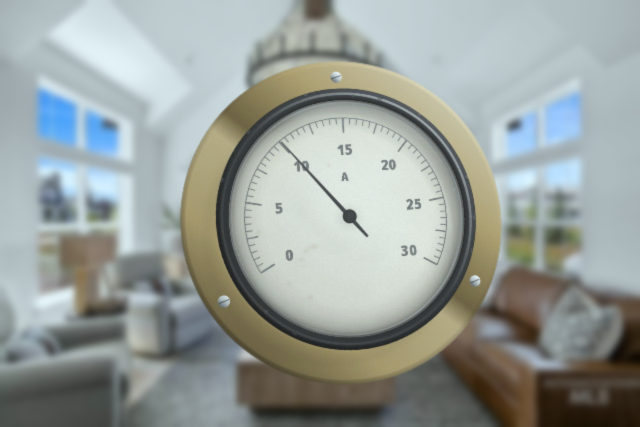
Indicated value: value=10 unit=A
